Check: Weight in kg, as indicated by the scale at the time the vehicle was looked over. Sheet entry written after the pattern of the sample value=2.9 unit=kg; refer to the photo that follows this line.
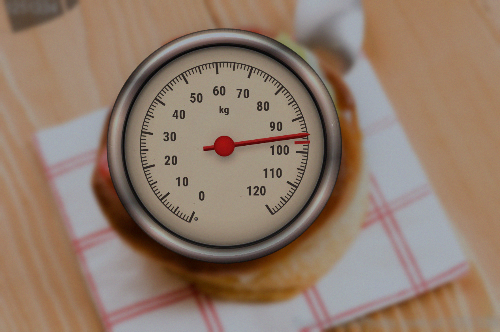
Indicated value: value=95 unit=kg
